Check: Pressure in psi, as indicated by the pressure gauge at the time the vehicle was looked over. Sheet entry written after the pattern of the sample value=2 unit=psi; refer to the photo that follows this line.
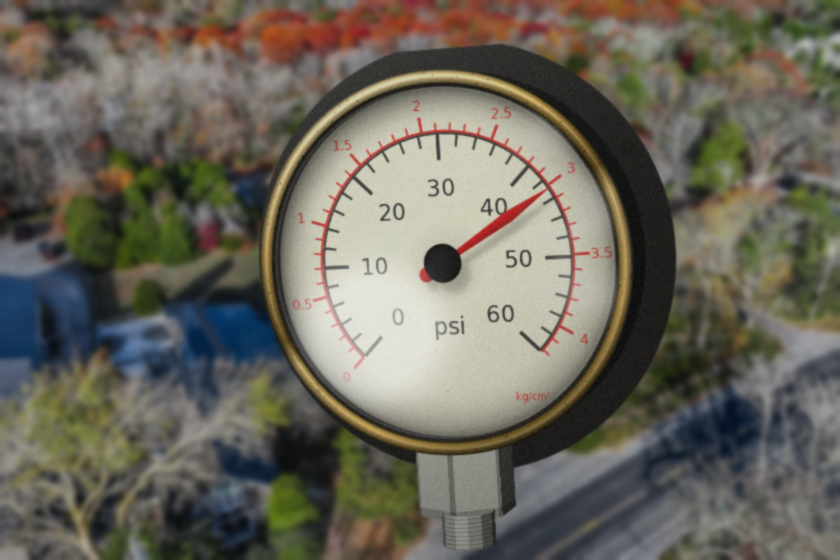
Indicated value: value=43 unit=psi
